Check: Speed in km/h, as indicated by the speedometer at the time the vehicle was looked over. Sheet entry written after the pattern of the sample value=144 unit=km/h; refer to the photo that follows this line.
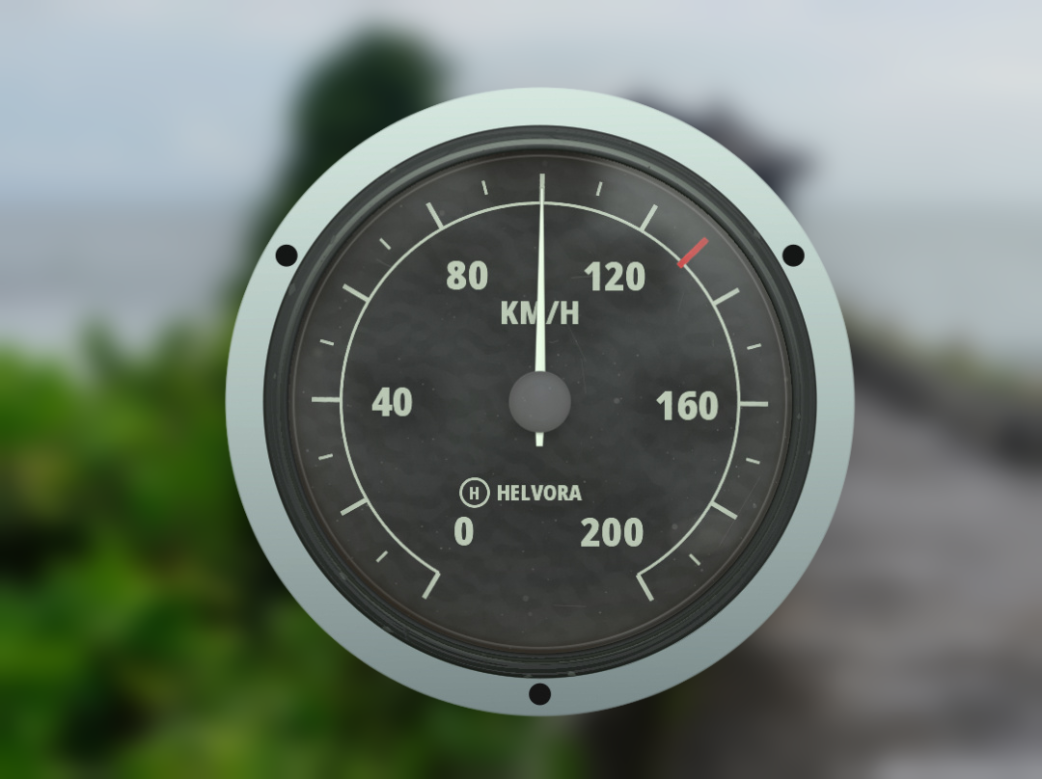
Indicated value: value=100 unit=km/h
